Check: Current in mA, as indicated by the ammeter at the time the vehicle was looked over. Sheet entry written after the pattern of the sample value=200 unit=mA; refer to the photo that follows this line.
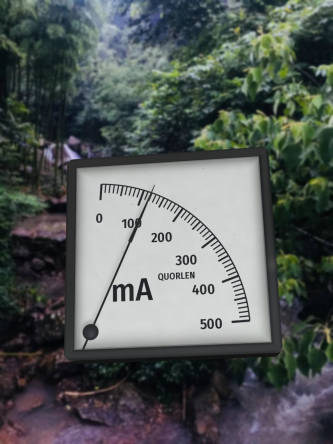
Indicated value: value=120 unit=mA
